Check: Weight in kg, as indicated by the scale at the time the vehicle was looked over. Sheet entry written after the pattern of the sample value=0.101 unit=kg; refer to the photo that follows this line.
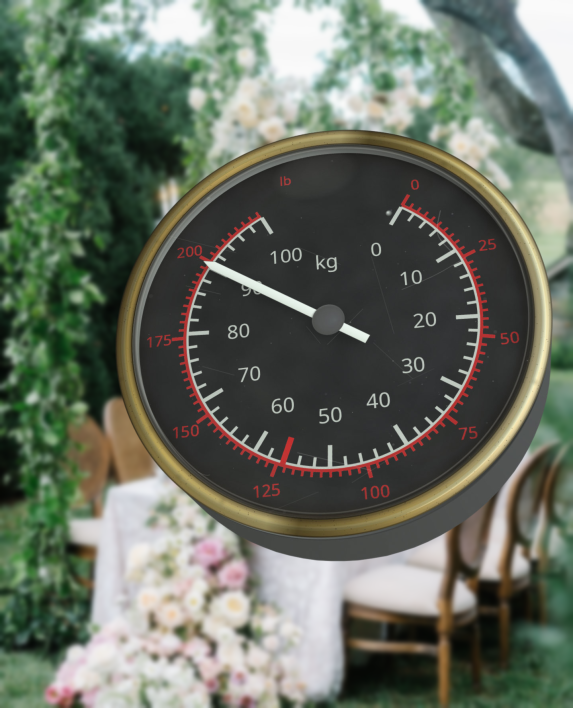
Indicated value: value=90 unit=kg
